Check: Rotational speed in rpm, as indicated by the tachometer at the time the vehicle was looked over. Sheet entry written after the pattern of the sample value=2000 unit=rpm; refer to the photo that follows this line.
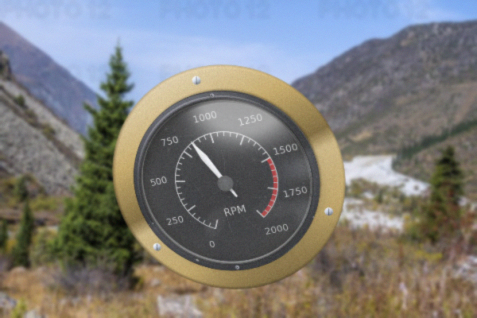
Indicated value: value=850 unit=rpm
